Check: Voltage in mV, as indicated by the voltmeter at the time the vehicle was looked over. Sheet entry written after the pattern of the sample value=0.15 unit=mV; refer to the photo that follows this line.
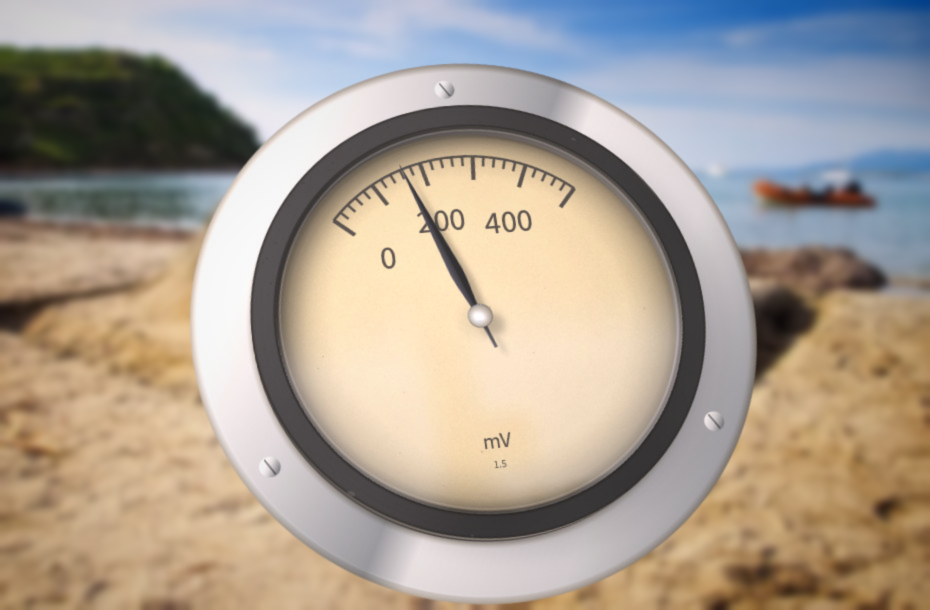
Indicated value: value=160 unit=mV
